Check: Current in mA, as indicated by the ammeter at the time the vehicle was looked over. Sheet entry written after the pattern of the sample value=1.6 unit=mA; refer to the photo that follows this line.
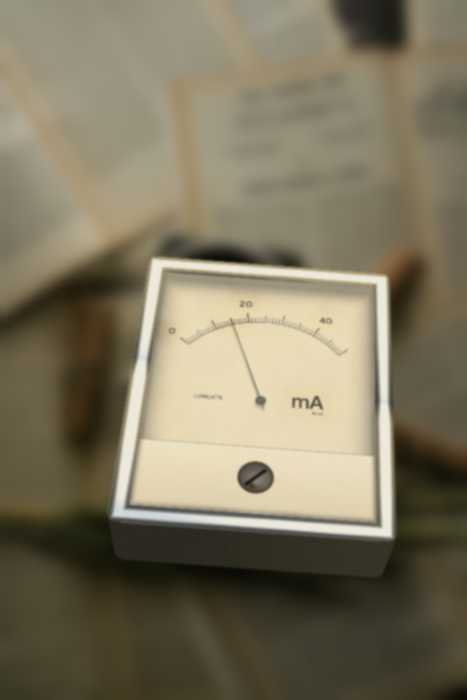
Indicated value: value=15 unit=mA
